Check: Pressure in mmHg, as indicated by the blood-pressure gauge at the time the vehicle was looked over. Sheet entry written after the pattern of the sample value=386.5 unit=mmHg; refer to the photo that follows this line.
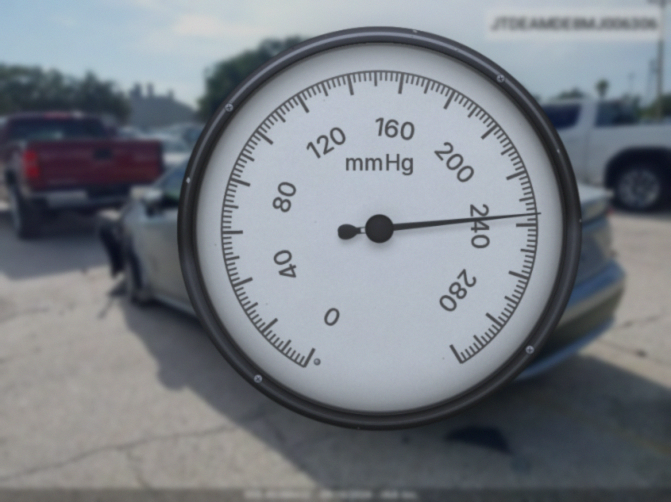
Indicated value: value=236 unit=mmHg
